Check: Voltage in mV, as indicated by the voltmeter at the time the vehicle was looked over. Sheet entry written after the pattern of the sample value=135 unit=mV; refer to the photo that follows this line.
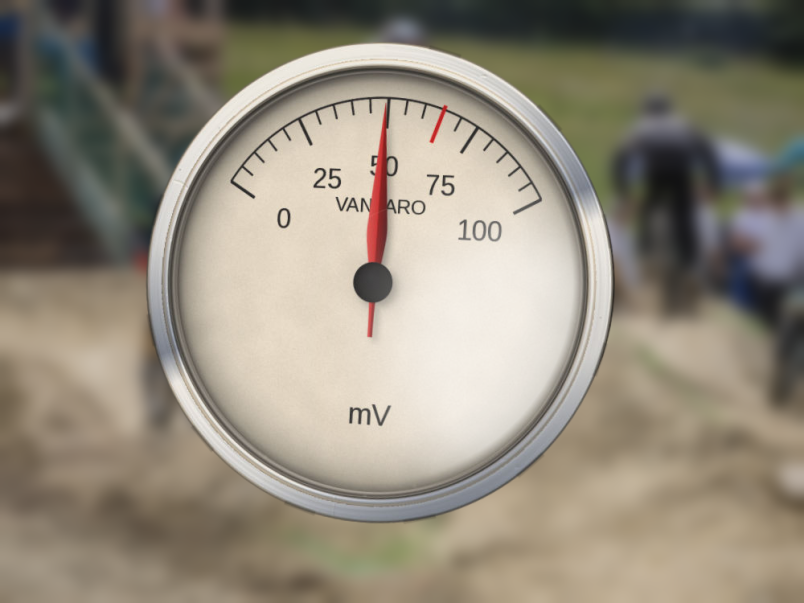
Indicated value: value=50 unit=mV
